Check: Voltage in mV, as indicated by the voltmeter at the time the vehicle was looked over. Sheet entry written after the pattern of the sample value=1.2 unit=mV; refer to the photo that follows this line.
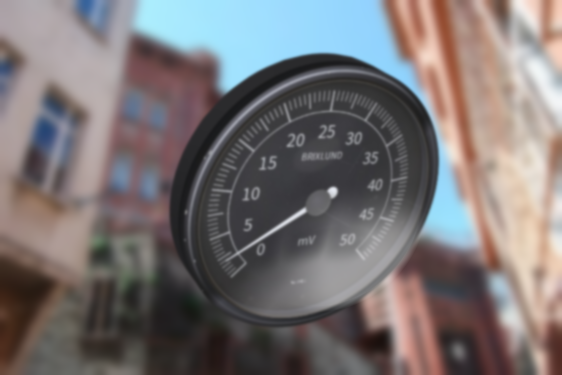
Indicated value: value=2.5 unit=mV
